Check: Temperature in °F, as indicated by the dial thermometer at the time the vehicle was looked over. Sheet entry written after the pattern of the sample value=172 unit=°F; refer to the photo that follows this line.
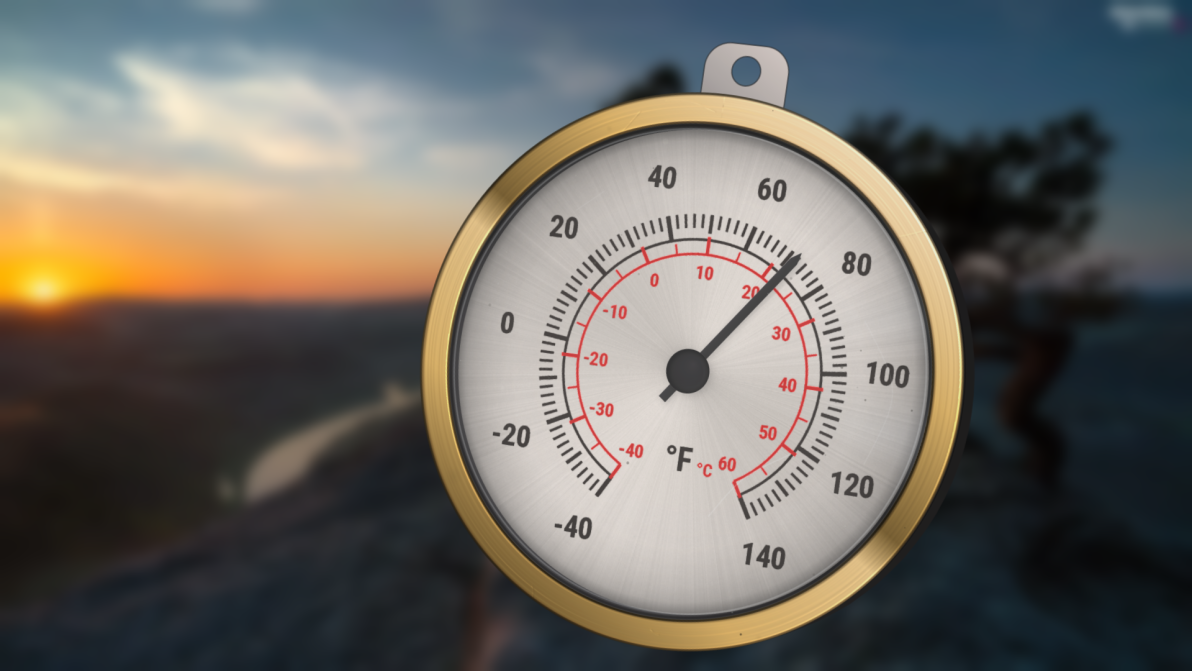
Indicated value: value=72 unit=°F
